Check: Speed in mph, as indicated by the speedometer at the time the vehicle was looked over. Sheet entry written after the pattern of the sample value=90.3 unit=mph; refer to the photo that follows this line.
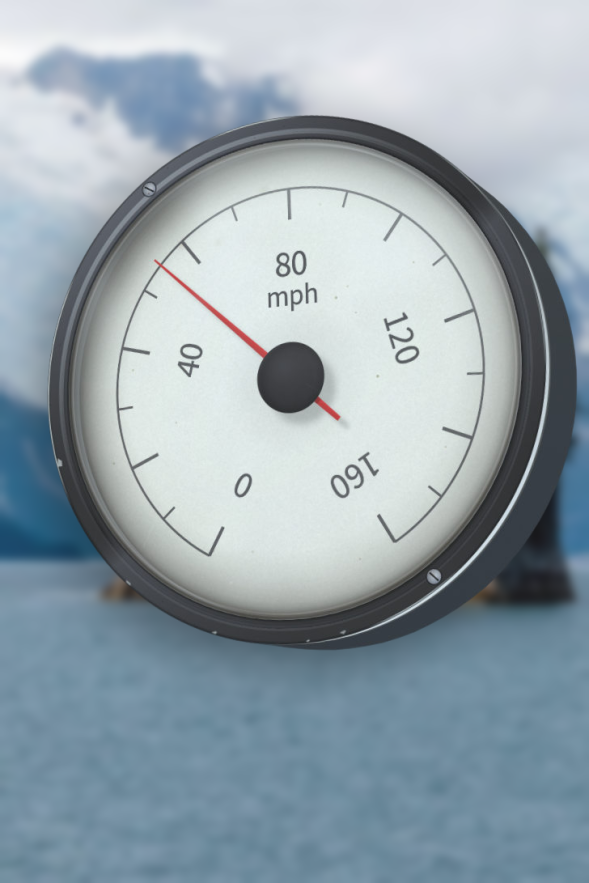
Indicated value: value=55 unit=mph
